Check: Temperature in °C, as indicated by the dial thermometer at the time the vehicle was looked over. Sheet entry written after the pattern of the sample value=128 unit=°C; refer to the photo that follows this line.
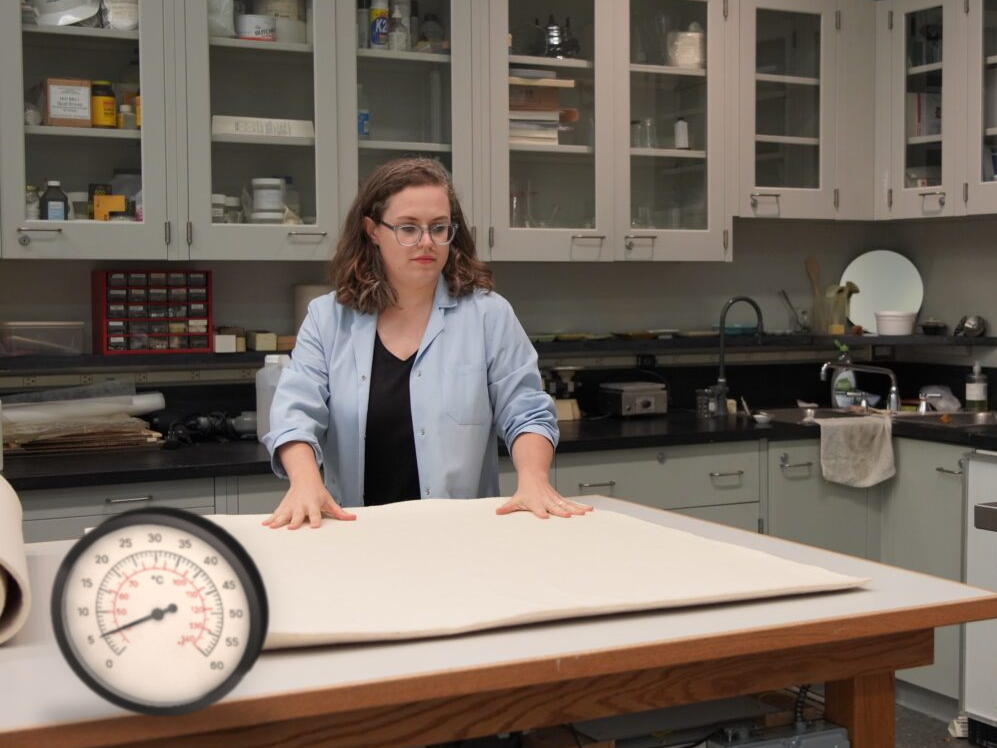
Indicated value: value=5 unit=°C
